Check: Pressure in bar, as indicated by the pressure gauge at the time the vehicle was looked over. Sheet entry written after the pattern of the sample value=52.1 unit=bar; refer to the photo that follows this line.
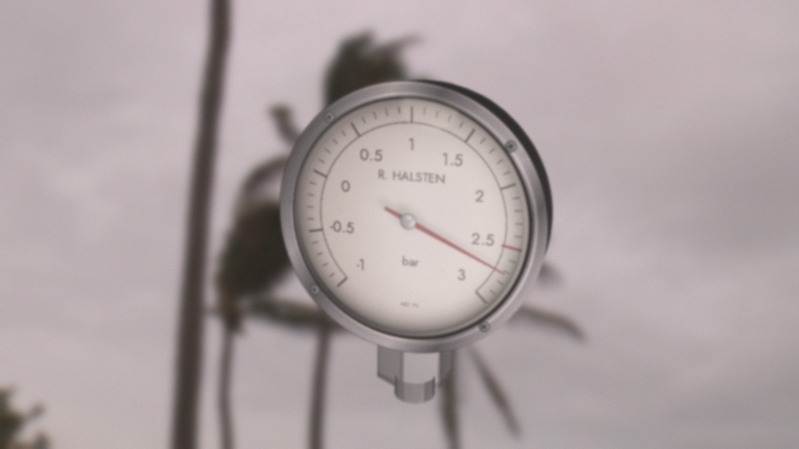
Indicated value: value=2.7 unit=bar
